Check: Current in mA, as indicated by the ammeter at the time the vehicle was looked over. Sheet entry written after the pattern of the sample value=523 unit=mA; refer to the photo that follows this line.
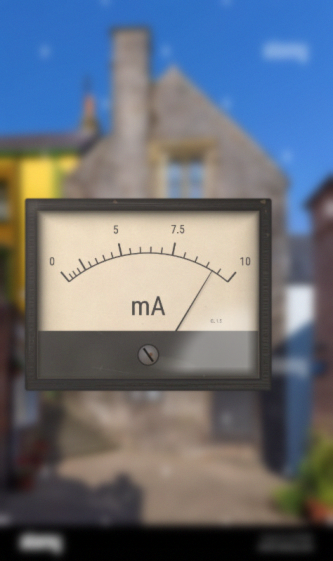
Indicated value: value=9.25 unit=mA
